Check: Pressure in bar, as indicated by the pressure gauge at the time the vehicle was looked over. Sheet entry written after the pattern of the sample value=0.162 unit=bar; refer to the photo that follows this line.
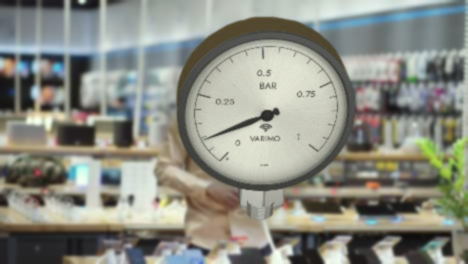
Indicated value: value=0.1 unit=bar
